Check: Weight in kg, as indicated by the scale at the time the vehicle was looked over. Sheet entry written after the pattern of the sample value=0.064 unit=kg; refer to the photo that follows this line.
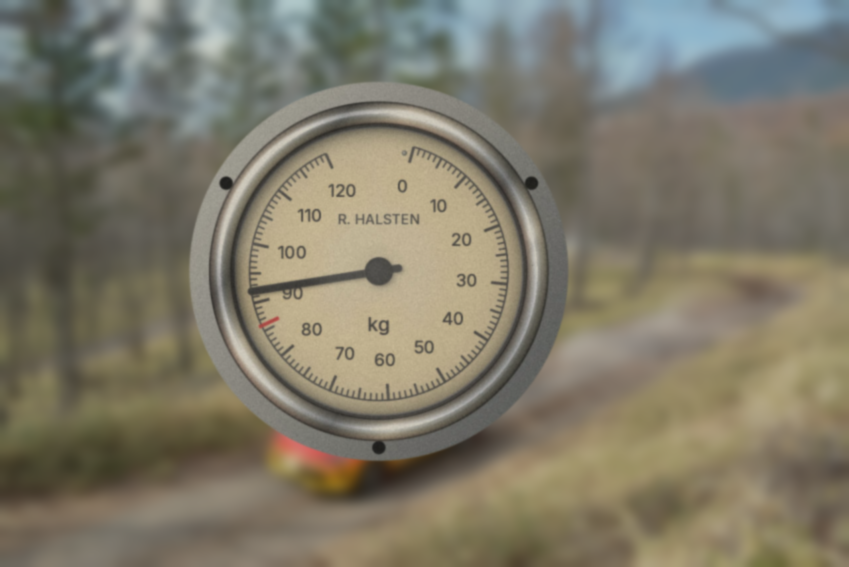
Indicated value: value=92 unit=kg
